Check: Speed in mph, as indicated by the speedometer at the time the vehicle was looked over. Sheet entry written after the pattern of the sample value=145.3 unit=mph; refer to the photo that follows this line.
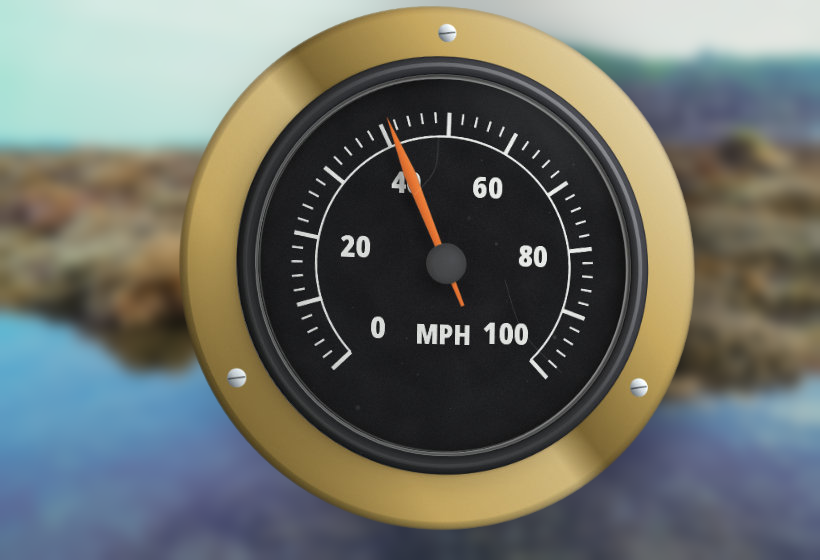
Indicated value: value=41 unit=mph
